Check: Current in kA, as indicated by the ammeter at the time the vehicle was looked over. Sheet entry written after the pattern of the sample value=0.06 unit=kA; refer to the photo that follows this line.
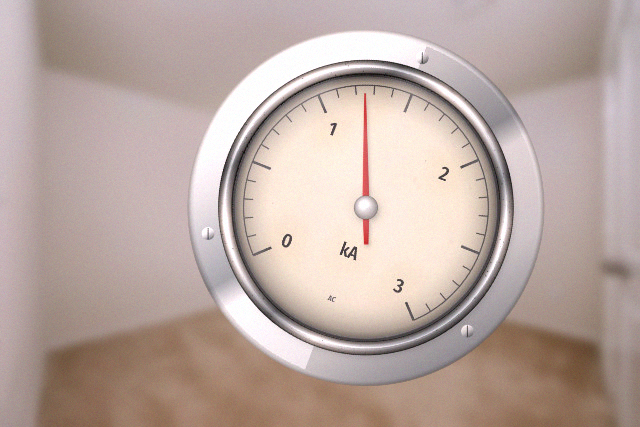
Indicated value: value=1.25 unit=kA
